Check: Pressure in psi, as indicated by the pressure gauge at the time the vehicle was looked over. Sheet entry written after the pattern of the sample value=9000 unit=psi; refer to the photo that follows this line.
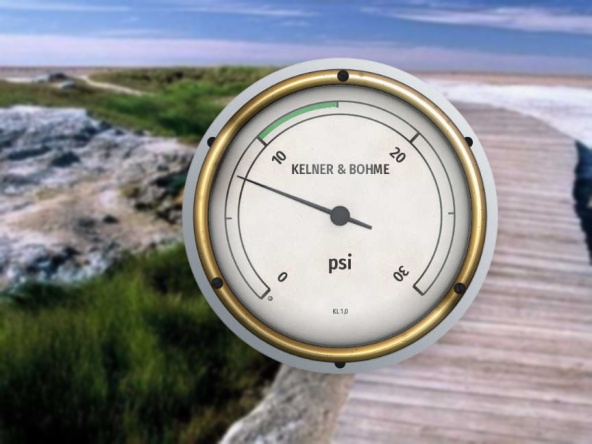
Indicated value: value=7.5 unit=psi
